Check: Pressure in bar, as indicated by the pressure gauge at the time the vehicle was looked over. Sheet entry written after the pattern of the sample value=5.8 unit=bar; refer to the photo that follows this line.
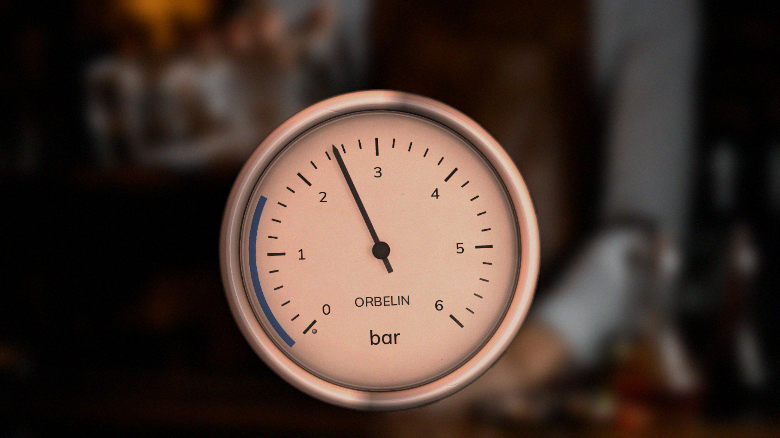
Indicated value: value=2.5 unit=bar
